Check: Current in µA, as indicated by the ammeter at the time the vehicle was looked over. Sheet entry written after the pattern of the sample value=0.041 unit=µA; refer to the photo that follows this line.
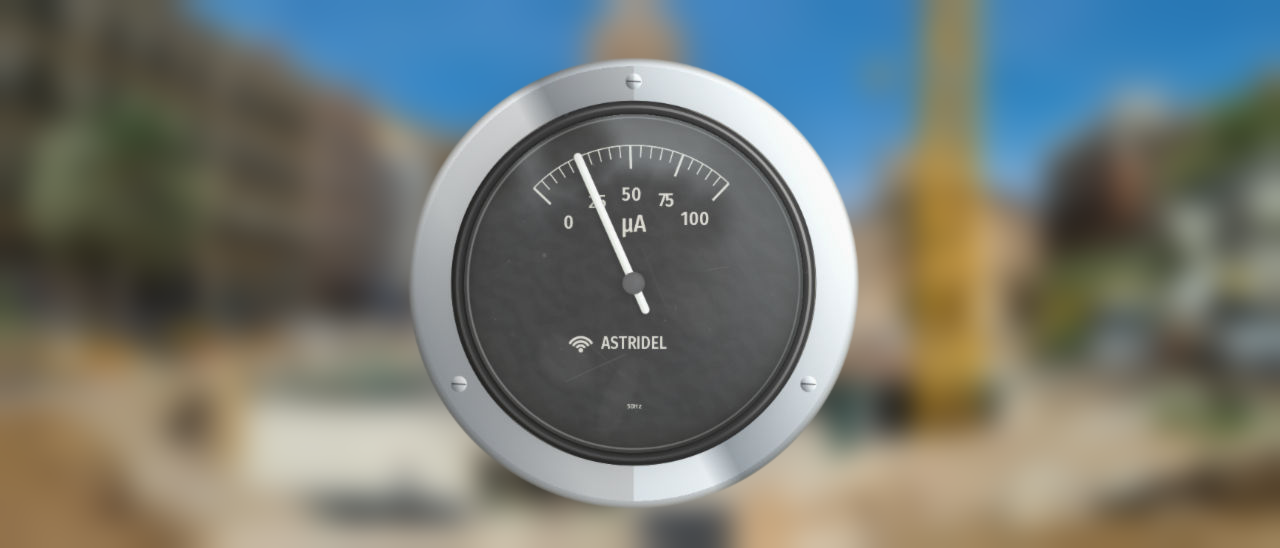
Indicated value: value=25 unit=µA
